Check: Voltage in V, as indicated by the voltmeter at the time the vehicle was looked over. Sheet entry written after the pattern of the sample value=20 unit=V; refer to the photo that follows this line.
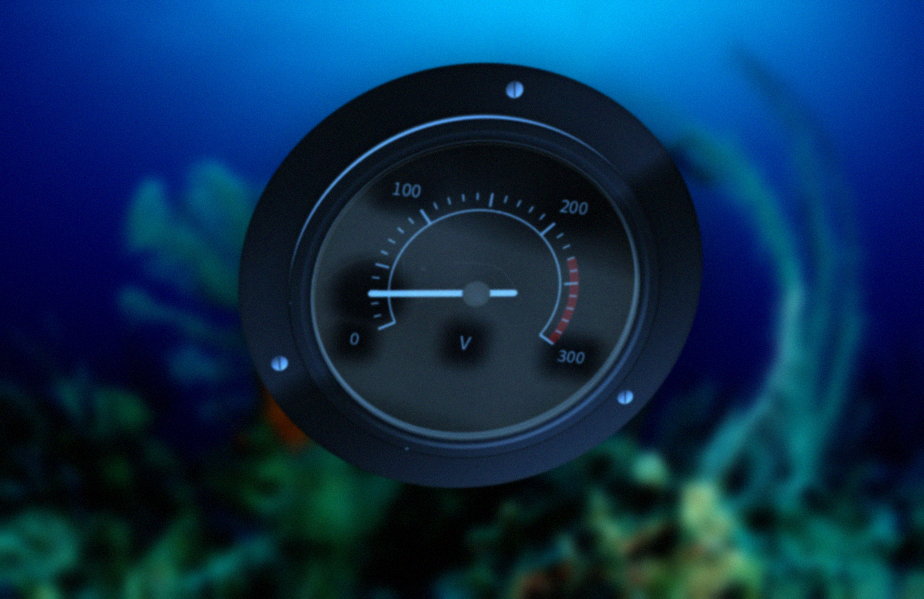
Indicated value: value=30 unit=V
